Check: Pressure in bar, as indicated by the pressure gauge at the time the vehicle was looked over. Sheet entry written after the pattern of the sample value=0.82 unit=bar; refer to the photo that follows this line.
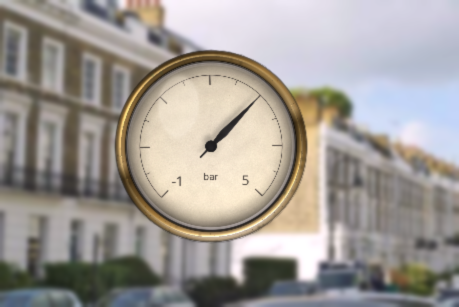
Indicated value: value=3 unit=bar
